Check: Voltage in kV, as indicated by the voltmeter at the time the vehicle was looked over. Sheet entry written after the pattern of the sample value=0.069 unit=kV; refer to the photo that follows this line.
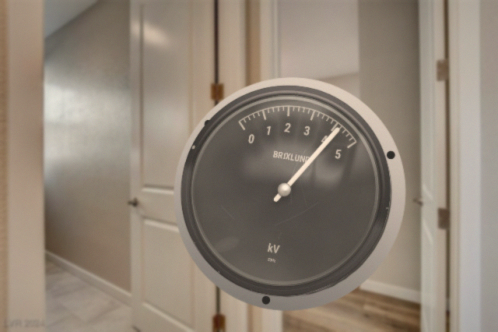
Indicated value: value=4.2 unit=kV
